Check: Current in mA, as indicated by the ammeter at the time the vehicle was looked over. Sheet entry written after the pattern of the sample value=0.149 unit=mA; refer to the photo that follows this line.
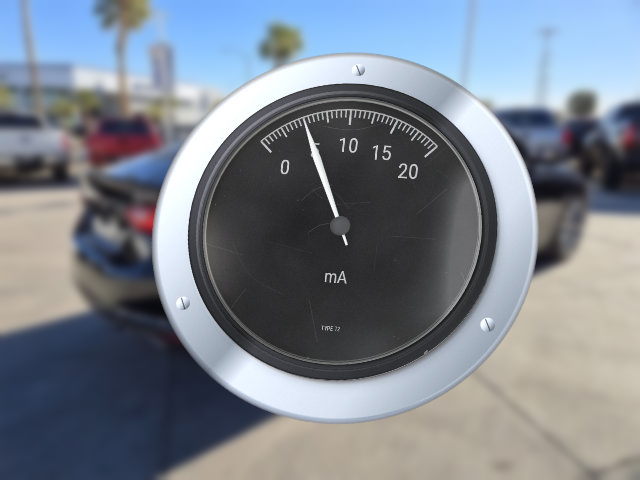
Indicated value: value=5 unit=mA
